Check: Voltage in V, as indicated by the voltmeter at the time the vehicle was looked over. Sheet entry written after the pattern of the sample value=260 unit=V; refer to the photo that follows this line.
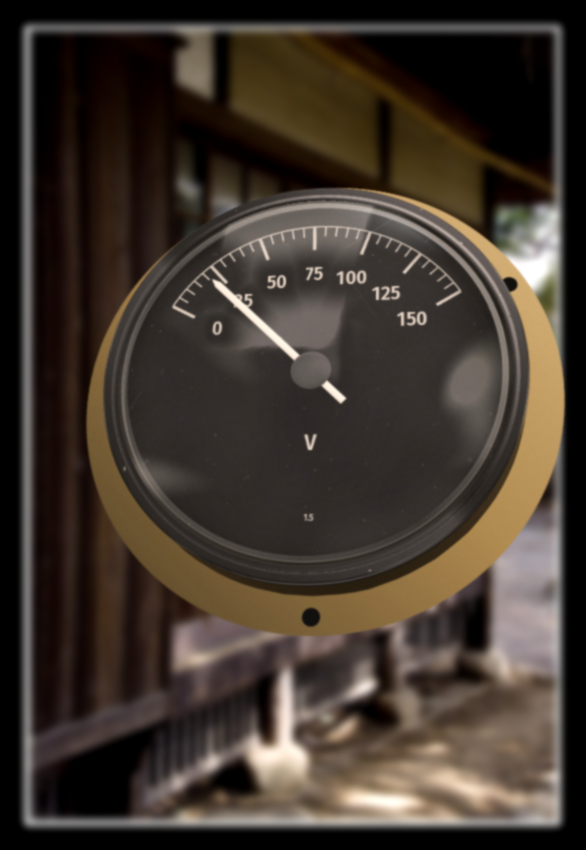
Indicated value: value=20 unit=V
